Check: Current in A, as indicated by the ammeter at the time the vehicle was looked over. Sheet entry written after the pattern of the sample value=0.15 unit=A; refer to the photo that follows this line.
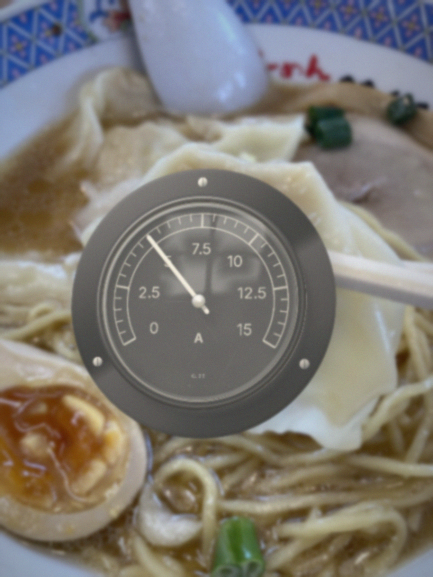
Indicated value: value=5 unit=A
